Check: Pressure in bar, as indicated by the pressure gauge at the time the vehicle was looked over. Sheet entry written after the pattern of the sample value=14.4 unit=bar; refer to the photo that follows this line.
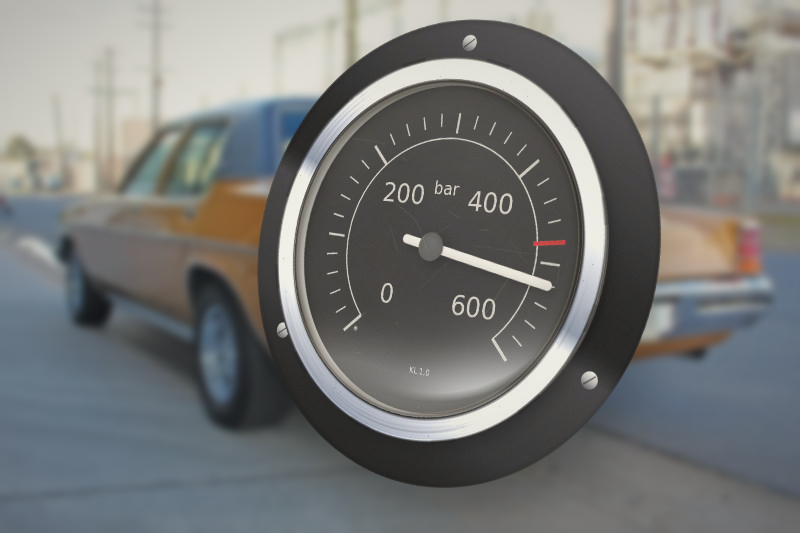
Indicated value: value=520 unit=bar
